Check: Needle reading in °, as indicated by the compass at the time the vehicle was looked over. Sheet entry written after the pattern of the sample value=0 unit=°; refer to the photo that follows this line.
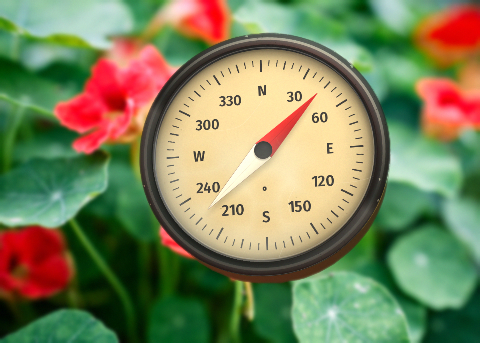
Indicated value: value=45 unit=°
